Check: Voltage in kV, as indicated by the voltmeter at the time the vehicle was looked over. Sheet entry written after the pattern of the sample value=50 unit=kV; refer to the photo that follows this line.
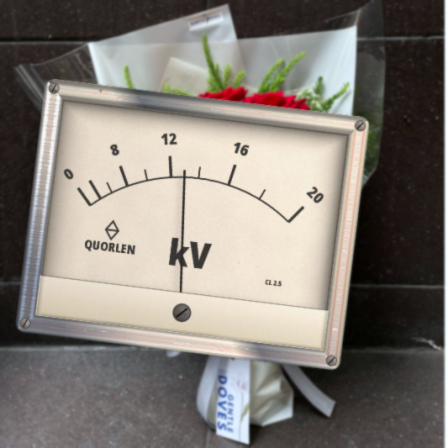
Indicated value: value=13 unit=kV
